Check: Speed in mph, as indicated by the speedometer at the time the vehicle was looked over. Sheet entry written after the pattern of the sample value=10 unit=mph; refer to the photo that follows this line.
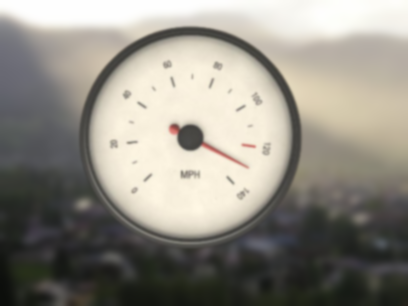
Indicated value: value=130 unit=mph
